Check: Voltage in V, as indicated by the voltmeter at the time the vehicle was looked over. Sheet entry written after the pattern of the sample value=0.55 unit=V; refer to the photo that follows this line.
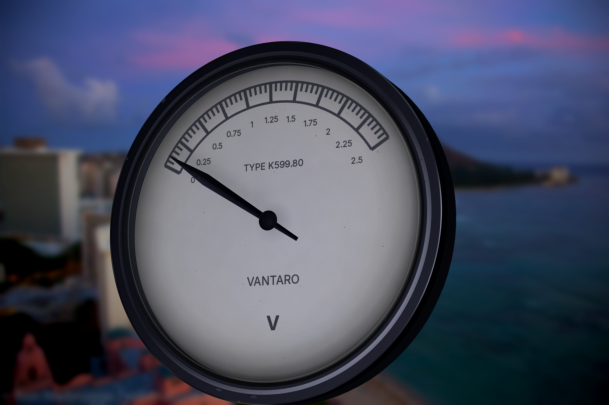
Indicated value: value=0.1 unit=V
